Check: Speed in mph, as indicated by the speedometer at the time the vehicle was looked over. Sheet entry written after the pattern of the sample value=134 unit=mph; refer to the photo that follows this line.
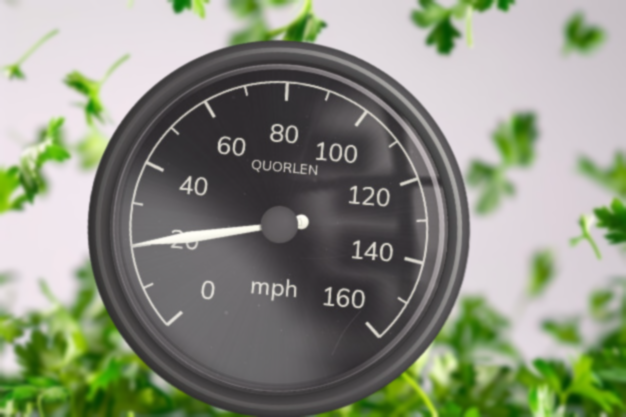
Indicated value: value=20 unit=mph
